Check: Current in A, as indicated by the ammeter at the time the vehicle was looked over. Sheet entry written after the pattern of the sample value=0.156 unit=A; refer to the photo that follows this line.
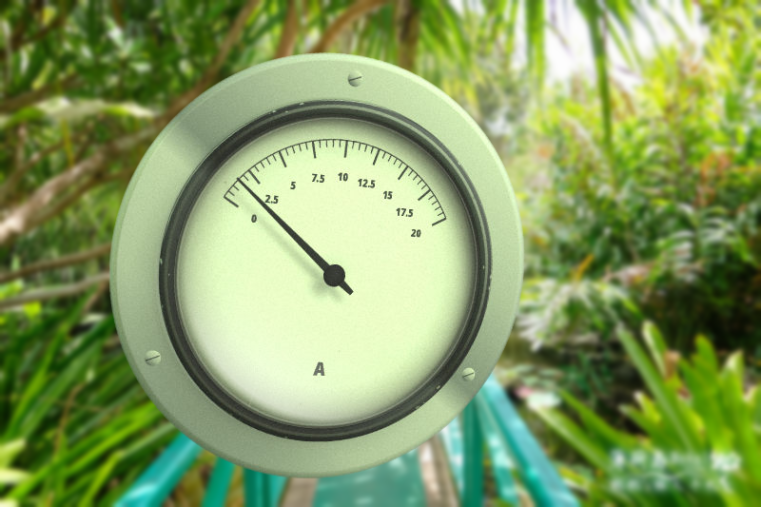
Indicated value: value=1.5 unit=A
